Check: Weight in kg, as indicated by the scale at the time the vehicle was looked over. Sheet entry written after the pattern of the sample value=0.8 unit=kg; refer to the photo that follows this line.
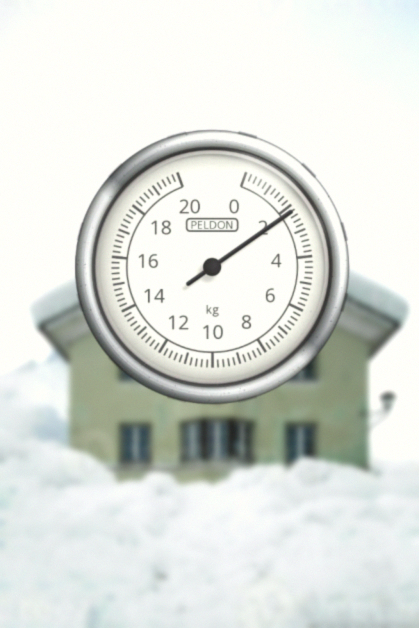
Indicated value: value=2.2 unit=kg
